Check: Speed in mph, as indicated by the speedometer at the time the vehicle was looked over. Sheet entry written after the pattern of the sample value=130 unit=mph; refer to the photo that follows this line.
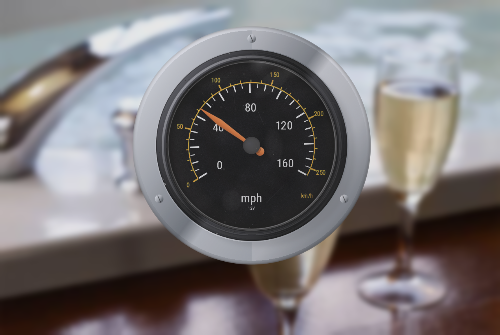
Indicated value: value=45 unit=mph
